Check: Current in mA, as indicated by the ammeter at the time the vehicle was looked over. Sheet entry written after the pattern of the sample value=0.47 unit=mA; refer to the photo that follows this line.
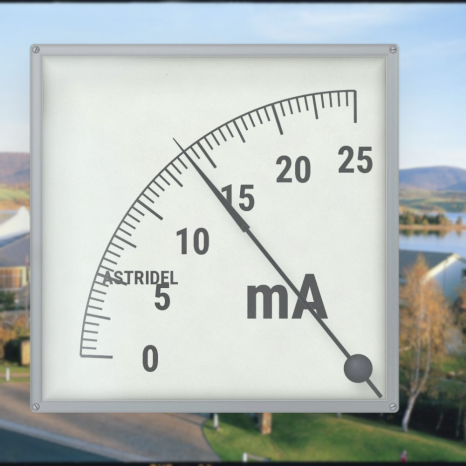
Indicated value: value=14 unit=mA
